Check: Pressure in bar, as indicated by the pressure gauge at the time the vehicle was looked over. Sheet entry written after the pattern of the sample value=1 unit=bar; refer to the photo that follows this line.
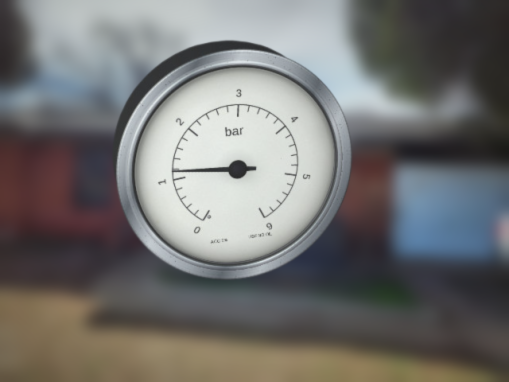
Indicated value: value=1.2 unit=bar
